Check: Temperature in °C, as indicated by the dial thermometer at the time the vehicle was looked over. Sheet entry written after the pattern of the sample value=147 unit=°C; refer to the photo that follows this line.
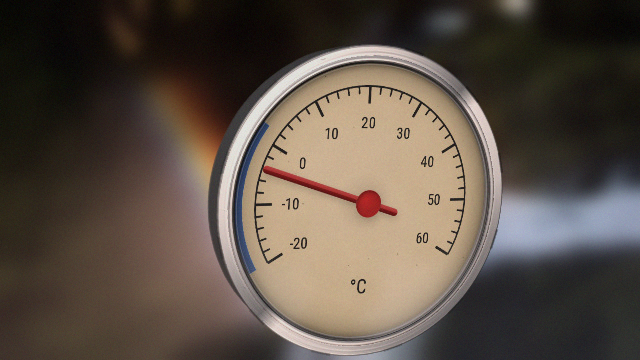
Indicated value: value=-4 unit=°C
